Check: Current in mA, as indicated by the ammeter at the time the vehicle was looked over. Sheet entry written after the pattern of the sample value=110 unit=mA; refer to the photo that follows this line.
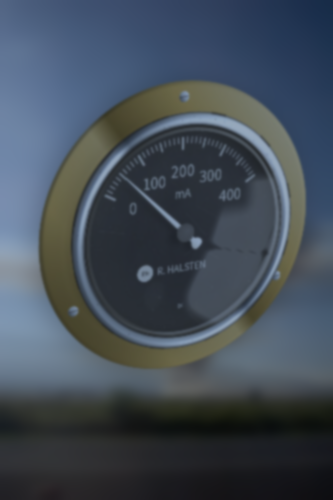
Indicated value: value=50 unit=mA
